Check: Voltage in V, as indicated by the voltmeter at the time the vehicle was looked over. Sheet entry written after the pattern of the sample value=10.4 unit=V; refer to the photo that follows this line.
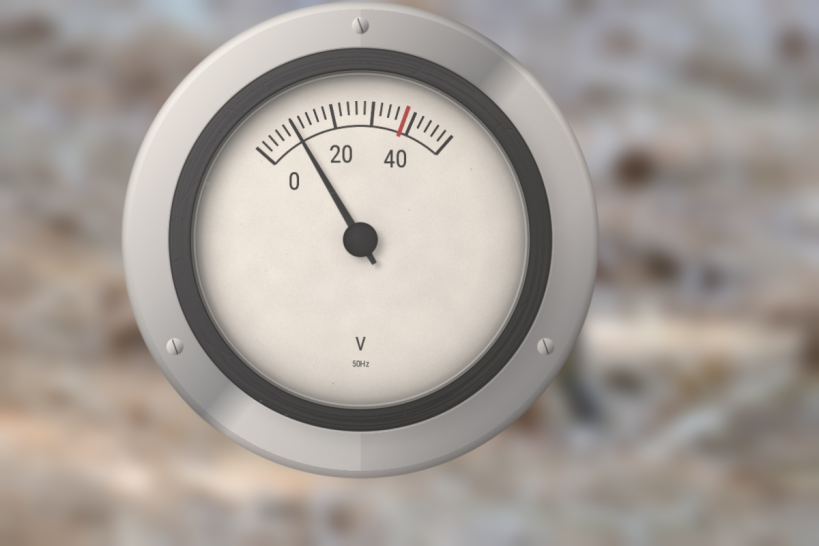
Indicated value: value=10 unit=V
